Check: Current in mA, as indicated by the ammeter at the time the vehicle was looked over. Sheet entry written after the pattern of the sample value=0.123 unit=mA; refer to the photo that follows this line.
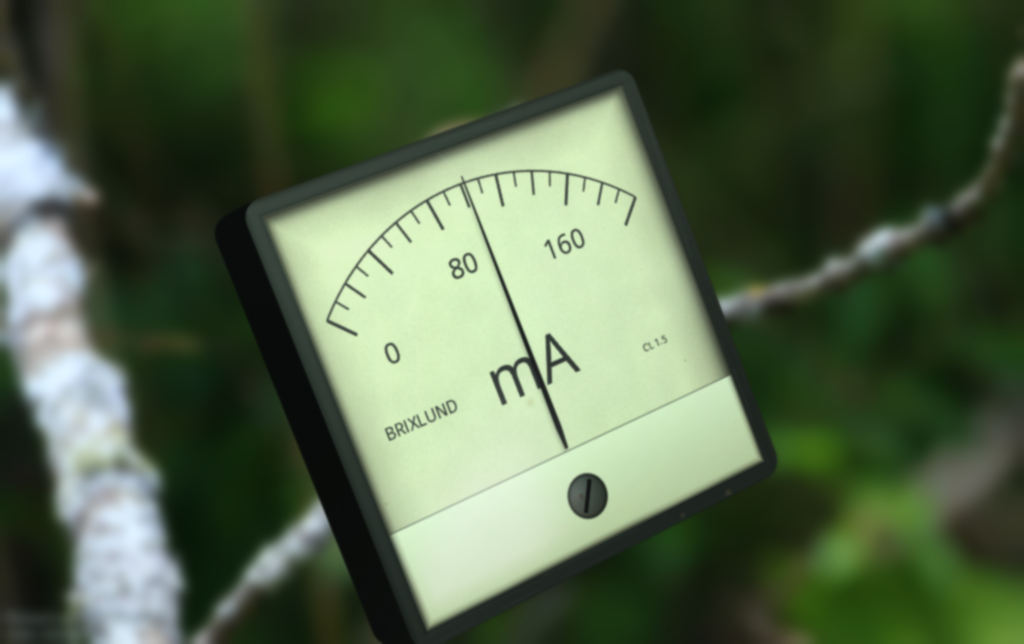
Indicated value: value=100 unit=mA
